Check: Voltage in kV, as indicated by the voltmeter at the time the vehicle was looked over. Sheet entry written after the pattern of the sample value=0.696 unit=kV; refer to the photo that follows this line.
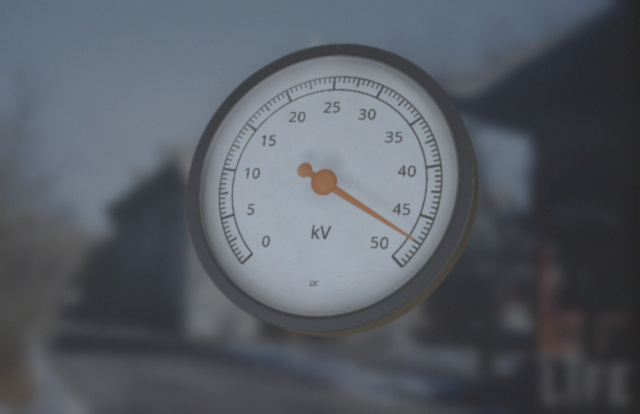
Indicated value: value=47.5 unit=kV
